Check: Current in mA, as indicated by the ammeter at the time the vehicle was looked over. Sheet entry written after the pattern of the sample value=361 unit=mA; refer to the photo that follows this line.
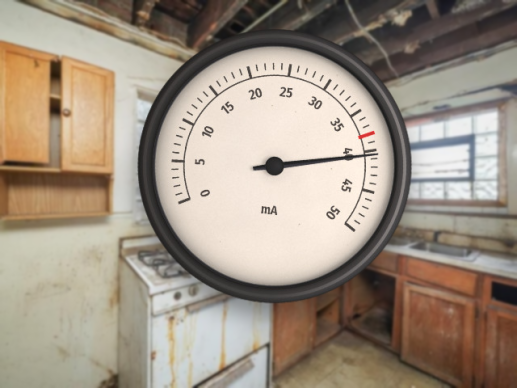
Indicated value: value=40.5 unit=mA
